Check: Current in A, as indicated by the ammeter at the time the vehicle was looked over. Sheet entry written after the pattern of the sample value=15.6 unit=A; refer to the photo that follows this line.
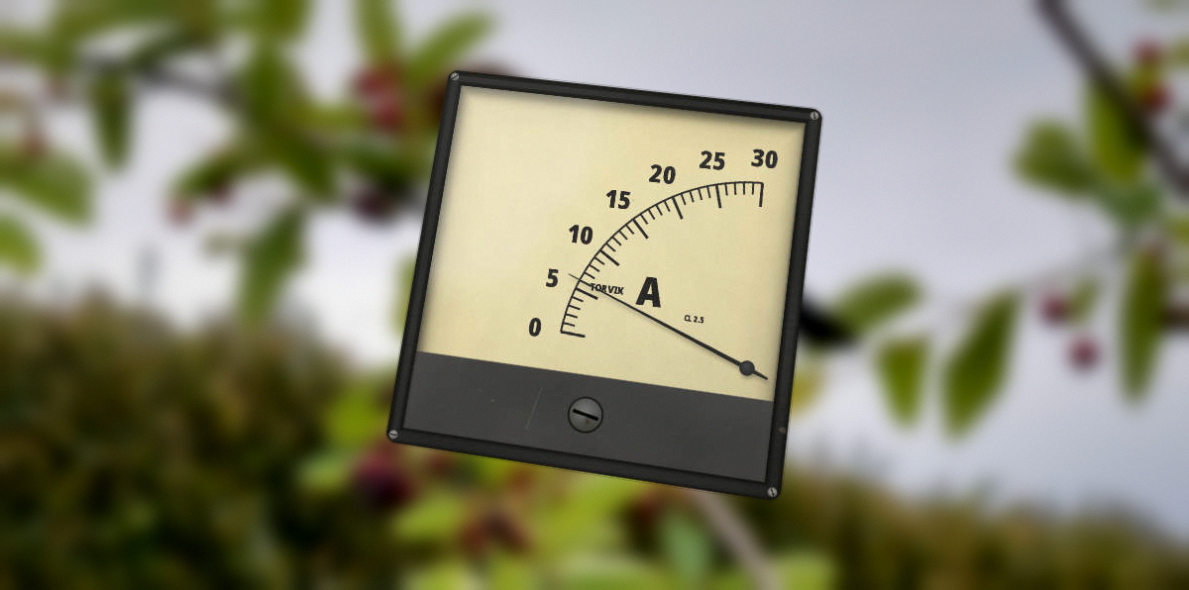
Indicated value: value=6 unit=A
